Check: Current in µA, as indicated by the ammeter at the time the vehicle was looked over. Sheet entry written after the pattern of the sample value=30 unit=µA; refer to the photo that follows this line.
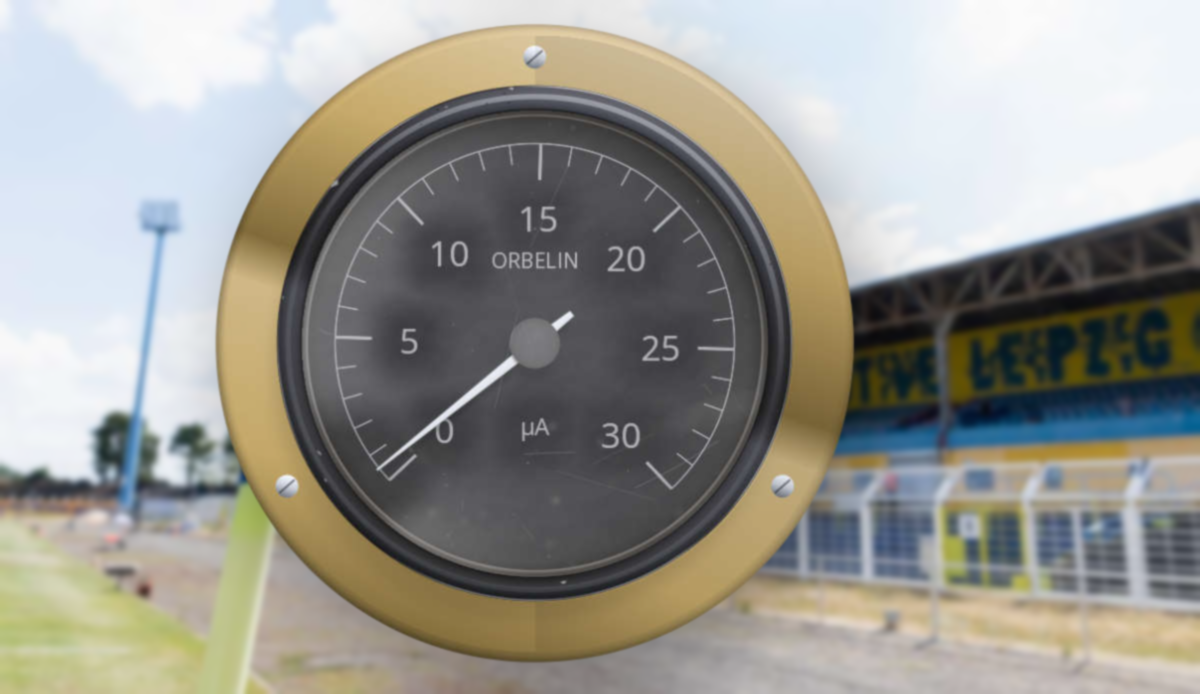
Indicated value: value=0.5 unit=µA
